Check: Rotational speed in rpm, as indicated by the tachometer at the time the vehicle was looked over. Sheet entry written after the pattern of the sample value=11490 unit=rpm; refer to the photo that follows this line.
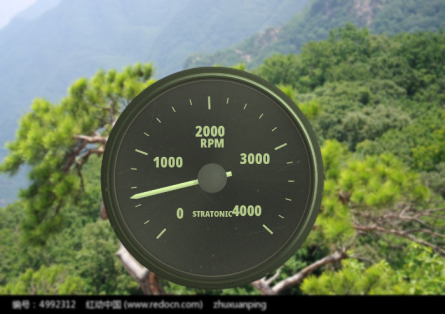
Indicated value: value=500 unit=rpm
